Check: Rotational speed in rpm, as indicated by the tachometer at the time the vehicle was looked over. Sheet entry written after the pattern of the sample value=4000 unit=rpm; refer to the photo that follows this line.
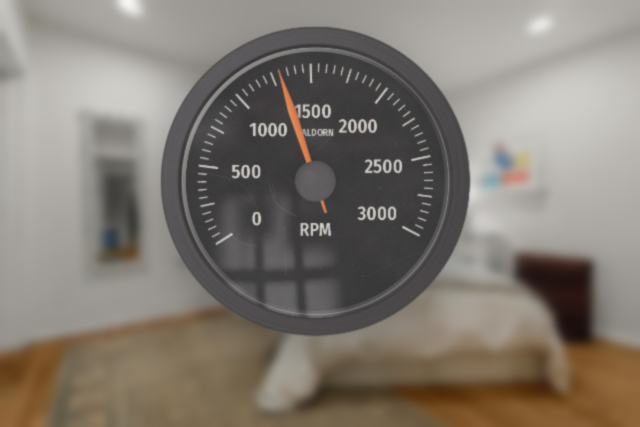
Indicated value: value=1300 unit=rpm
